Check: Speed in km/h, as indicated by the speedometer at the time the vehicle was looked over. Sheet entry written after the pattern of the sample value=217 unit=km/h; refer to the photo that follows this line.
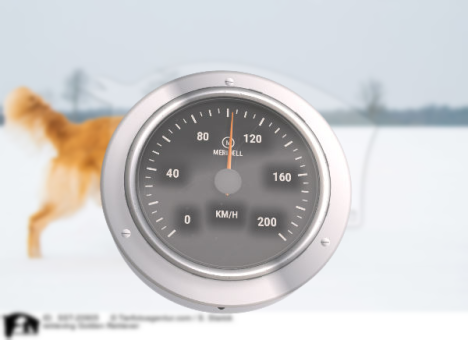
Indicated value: value=102.5 unit=km/h
